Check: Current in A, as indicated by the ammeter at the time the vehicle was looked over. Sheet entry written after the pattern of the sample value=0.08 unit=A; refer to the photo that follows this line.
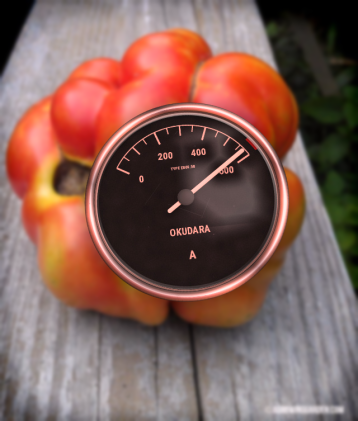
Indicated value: value=575 unit=A
